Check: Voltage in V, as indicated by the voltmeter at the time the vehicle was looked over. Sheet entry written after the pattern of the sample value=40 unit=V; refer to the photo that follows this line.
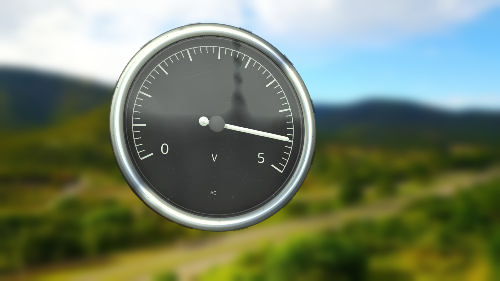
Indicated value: value=4.5 unit=V
